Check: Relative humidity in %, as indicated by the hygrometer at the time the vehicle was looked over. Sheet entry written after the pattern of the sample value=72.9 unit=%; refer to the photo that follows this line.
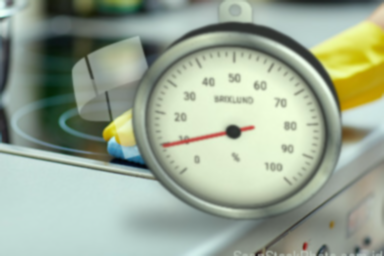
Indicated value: value=10 unit=%
